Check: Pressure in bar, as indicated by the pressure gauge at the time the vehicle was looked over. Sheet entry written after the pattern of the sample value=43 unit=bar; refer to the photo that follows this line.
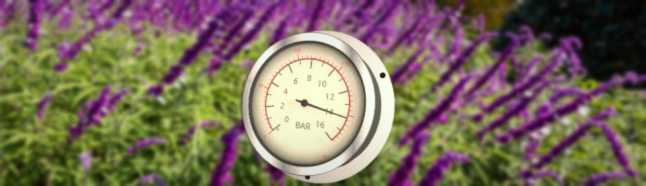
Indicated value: value=14 unit=bar
